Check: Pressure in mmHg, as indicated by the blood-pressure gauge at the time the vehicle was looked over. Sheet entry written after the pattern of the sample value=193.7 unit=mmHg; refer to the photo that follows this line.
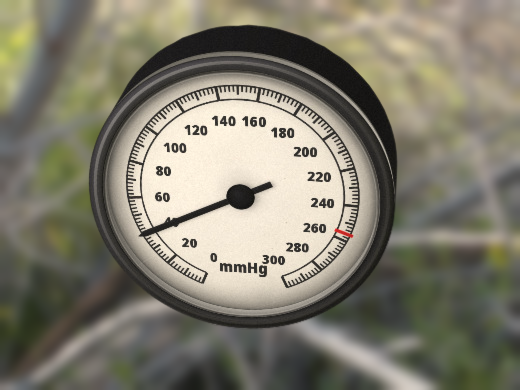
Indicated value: value=40 unit=mmHg
